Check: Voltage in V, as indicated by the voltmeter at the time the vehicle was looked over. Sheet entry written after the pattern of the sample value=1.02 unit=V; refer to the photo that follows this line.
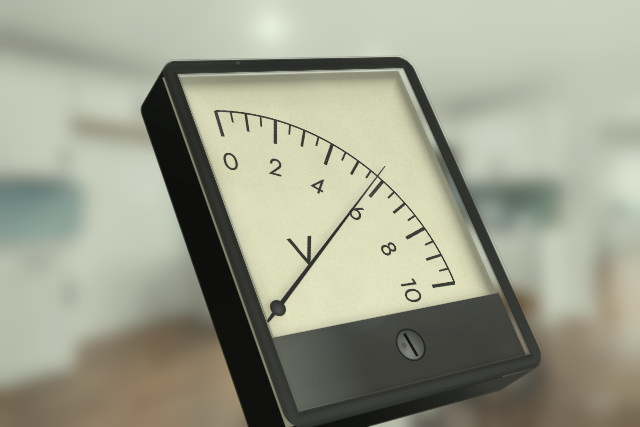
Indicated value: value=5.75 unit=V
